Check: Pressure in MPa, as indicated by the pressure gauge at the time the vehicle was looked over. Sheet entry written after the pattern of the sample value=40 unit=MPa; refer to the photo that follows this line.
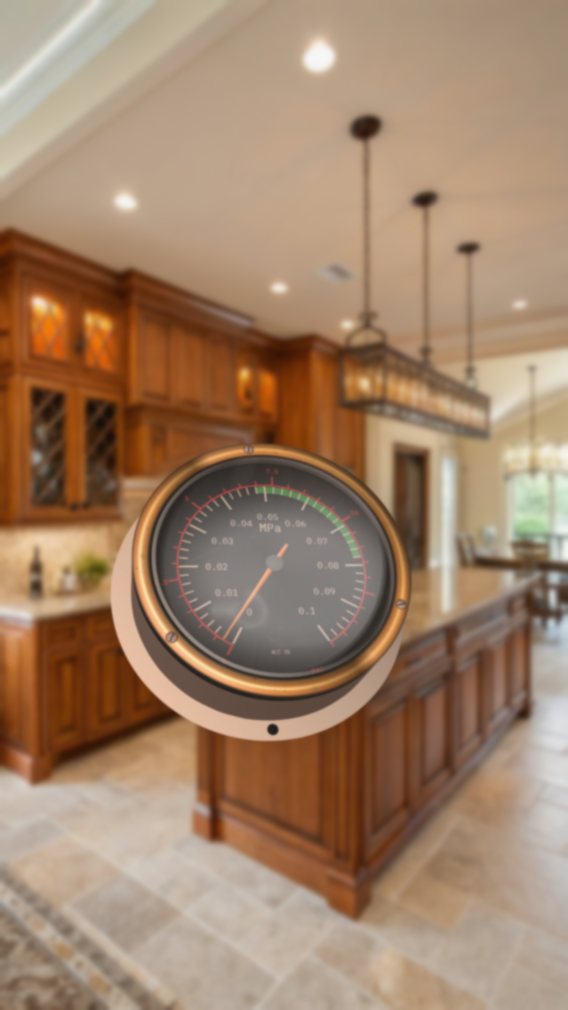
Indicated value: value=0.002 unit=MPa
